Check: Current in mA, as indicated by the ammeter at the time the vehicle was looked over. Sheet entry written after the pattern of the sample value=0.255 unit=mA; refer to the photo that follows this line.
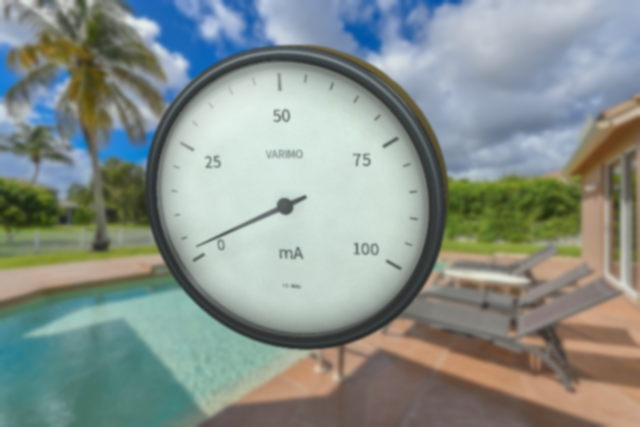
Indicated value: value=2.5 unit=mA
